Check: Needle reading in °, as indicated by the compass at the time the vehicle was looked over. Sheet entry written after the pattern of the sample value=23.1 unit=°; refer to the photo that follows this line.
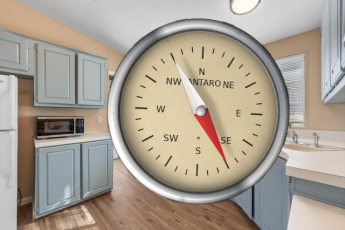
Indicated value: value=150 unit=°
